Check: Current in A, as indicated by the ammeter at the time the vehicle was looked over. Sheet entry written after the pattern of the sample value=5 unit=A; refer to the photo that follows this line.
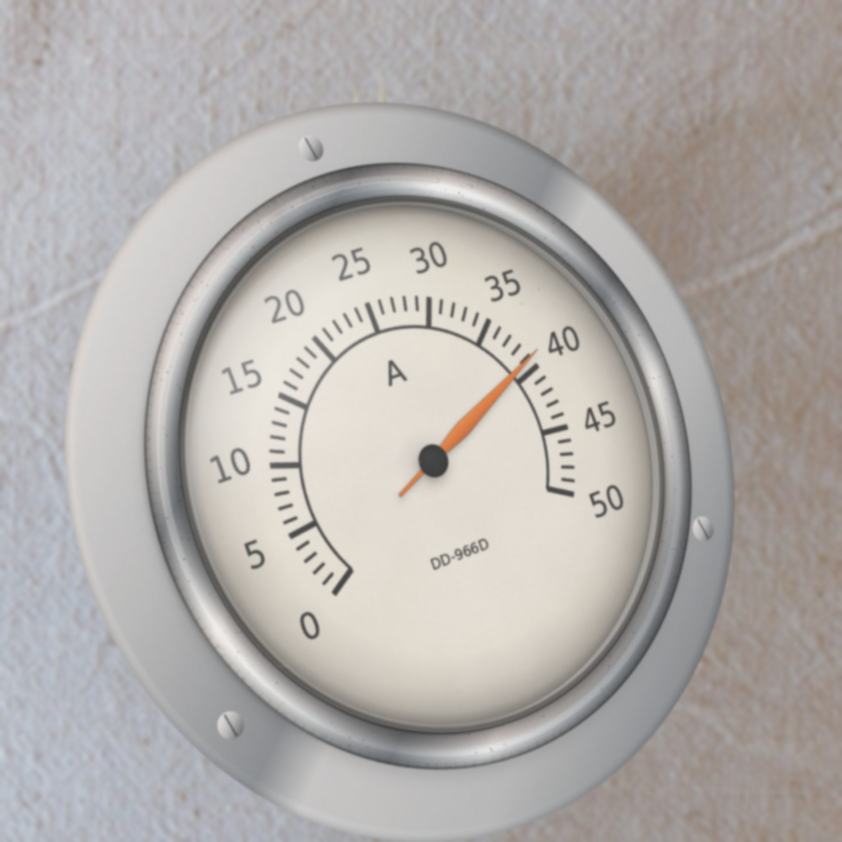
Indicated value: value=39 unit=A
